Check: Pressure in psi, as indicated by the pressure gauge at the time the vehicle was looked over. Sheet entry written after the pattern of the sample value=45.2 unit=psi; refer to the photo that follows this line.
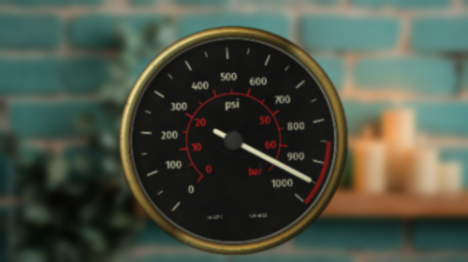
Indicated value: value=950 unit=psi
